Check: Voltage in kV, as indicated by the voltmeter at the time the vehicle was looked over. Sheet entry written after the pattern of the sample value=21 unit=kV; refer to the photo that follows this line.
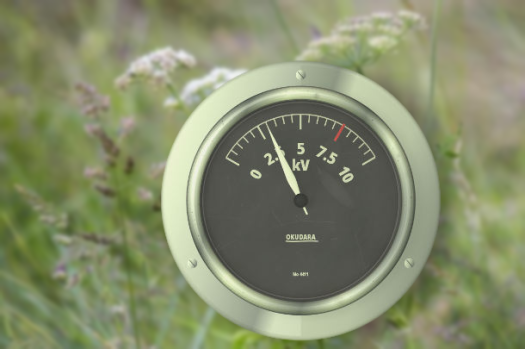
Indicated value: value=3 unit=kV
